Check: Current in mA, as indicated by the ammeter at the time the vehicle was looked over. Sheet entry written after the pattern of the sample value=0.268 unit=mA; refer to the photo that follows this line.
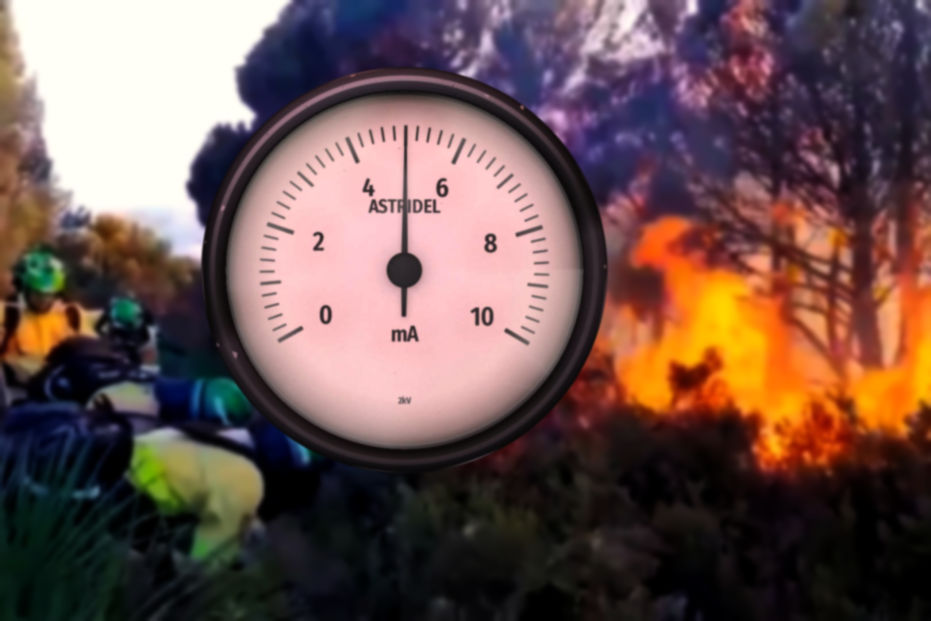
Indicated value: value=5 unit=mA
